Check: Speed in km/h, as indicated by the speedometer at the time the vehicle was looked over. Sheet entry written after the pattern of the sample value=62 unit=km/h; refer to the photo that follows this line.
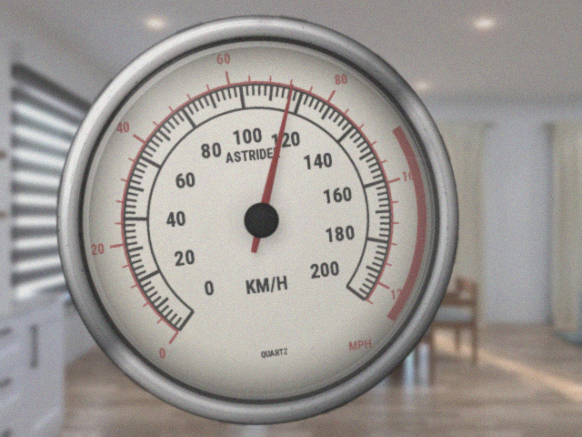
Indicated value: value=116 unit=km/h
